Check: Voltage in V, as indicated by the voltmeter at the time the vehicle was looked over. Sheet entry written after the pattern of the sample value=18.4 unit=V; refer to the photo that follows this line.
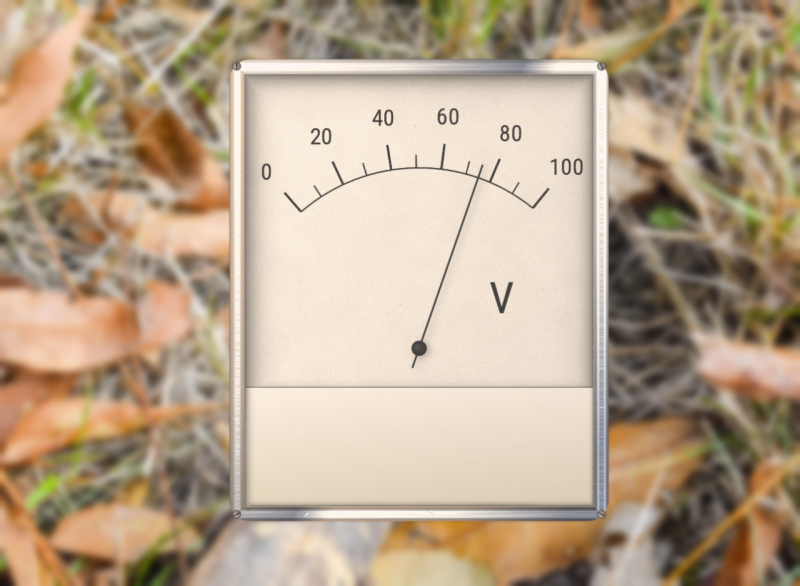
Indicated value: value=75 unit=V
